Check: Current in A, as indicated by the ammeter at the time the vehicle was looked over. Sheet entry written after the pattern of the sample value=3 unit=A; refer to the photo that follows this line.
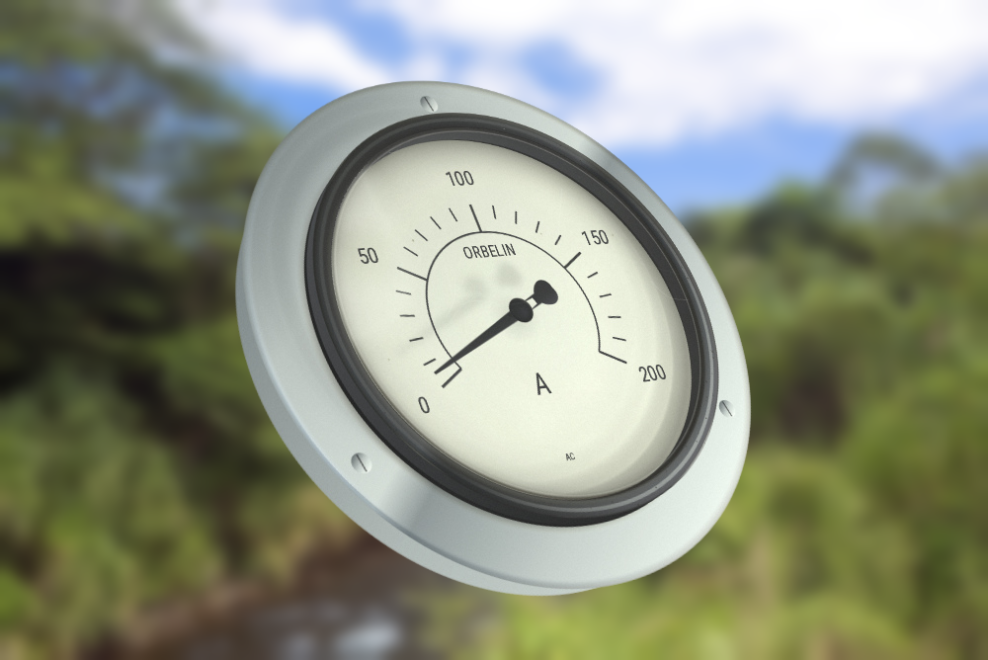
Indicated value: value=5 unit=A
